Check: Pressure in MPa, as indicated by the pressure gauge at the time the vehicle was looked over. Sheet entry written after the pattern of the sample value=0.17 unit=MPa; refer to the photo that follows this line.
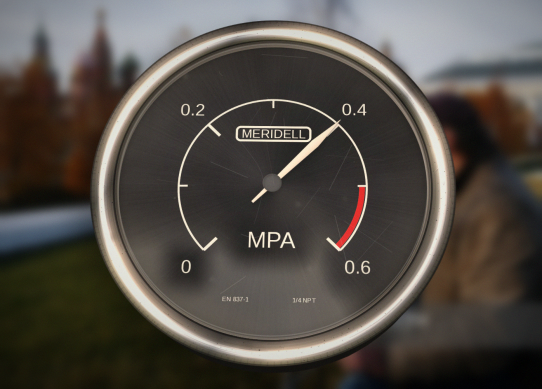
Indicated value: value=0.4 unit=MPa
